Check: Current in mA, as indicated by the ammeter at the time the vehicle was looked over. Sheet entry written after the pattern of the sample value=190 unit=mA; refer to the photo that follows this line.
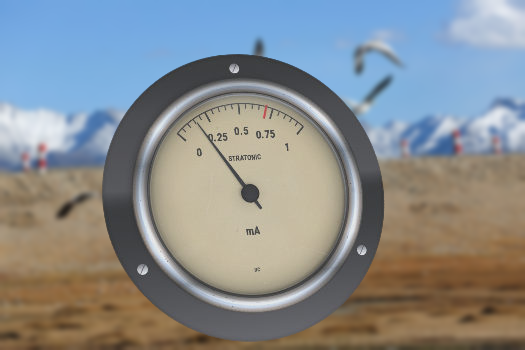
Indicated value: value=0.15 unit=mA
